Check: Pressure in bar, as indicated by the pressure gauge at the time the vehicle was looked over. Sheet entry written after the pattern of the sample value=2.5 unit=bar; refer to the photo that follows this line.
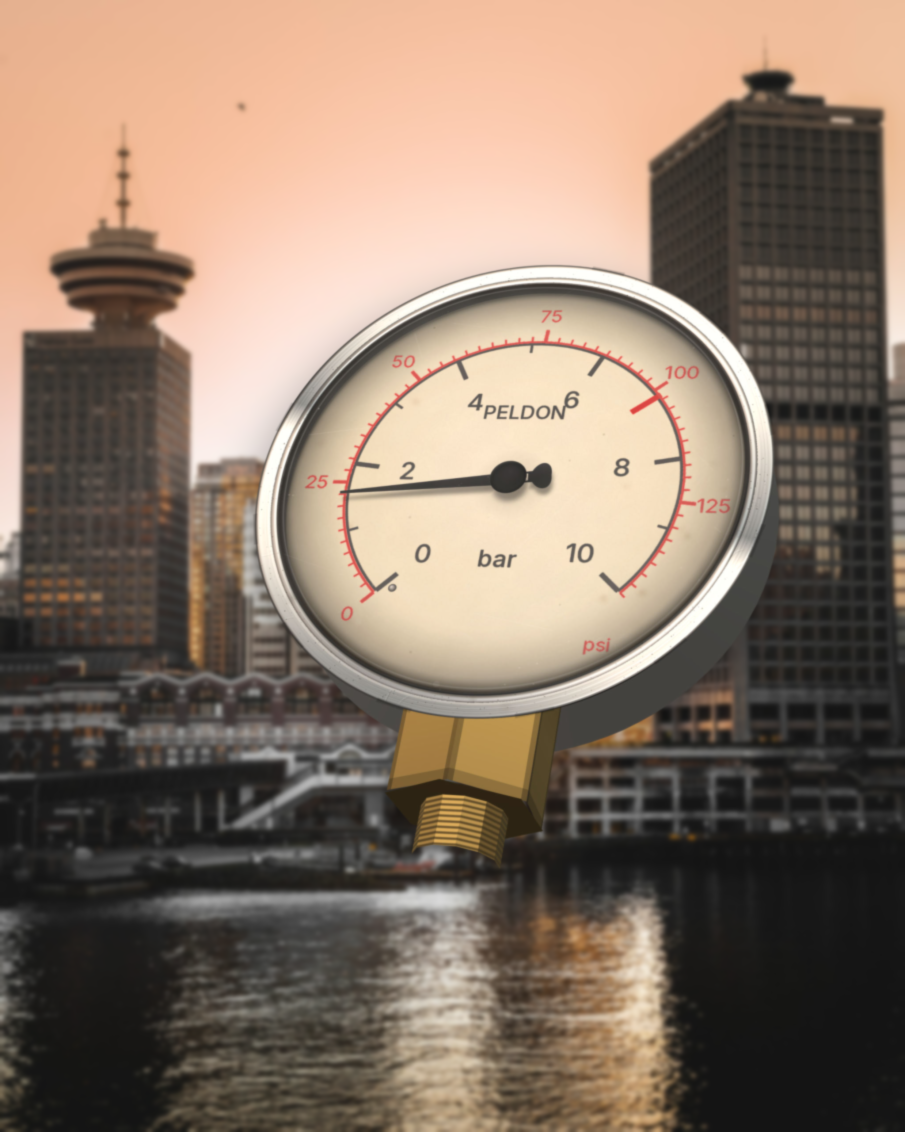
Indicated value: value=1.5 unit=bar
